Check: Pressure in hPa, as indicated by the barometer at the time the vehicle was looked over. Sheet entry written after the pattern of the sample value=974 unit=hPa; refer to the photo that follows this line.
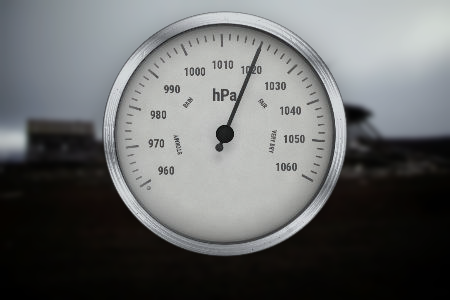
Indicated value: value=1020 unit=hPa
